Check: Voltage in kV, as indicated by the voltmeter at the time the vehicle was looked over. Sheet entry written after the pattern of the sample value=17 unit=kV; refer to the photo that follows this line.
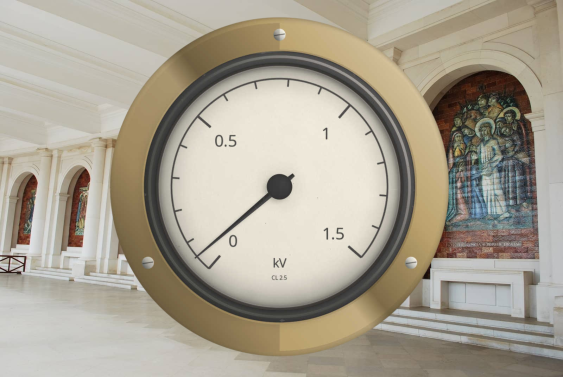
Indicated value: value=0.05 unit=kV
